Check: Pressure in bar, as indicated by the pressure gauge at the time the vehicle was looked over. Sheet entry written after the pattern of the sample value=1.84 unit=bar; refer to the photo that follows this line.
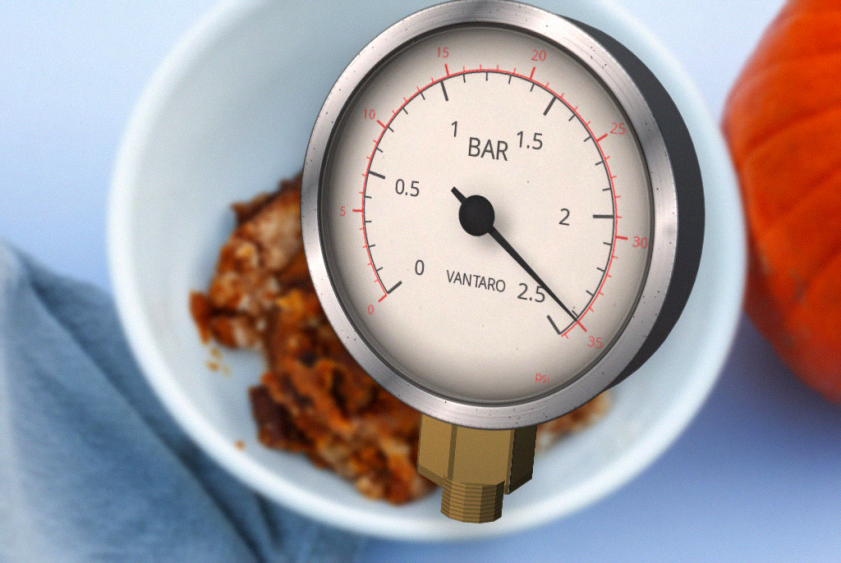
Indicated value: value=2.4 unit=bar
